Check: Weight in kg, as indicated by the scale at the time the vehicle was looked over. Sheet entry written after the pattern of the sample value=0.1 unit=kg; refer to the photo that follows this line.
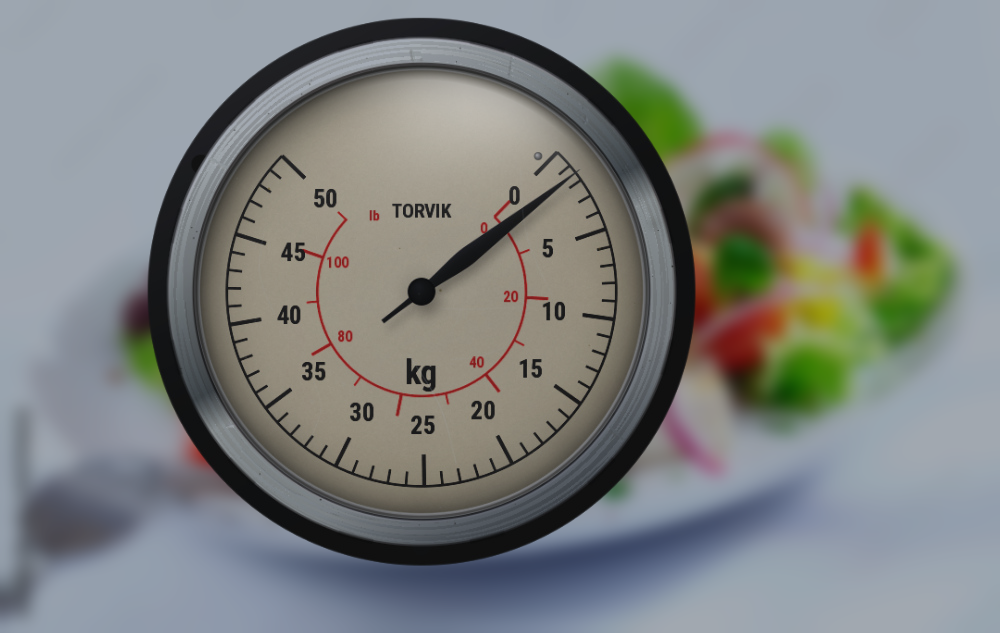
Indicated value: value=1.5 unit=kg
